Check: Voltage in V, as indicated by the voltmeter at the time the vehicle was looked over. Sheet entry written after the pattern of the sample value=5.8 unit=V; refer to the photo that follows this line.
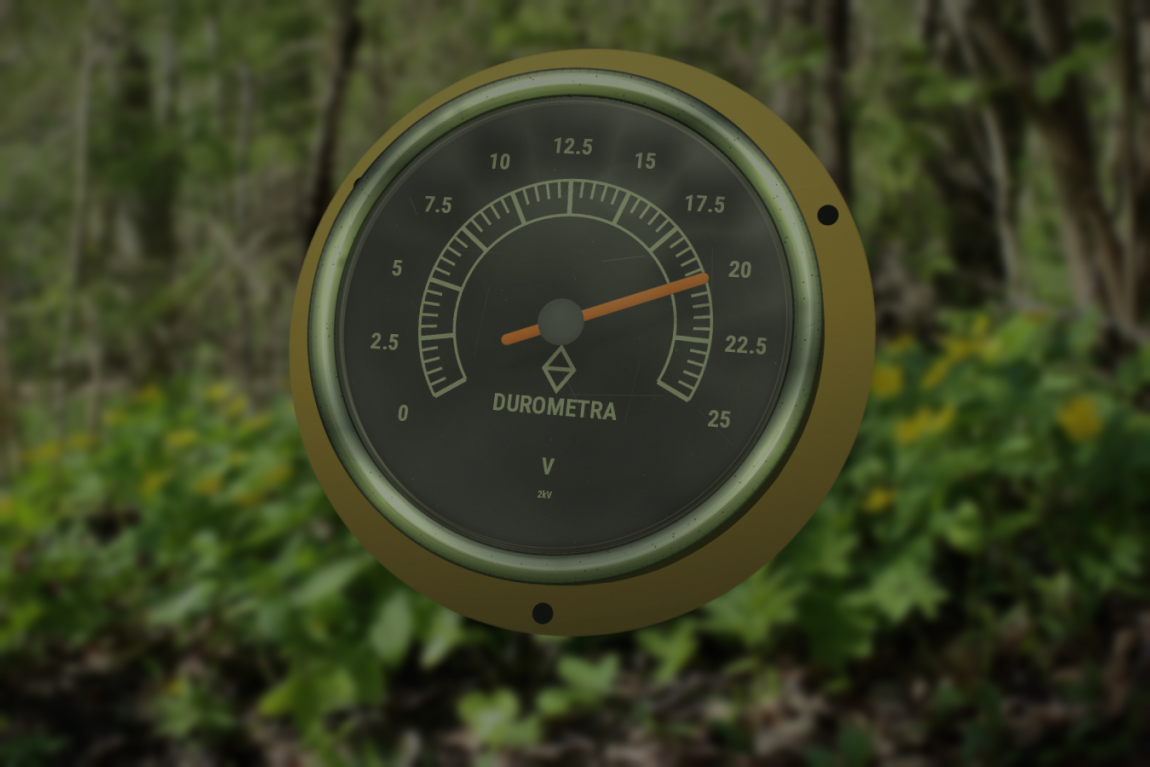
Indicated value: value=20 unit=V
